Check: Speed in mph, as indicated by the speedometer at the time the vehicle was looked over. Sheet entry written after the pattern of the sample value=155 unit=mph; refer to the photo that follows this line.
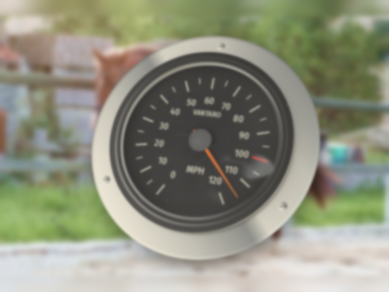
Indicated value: value=115 unit=mph
